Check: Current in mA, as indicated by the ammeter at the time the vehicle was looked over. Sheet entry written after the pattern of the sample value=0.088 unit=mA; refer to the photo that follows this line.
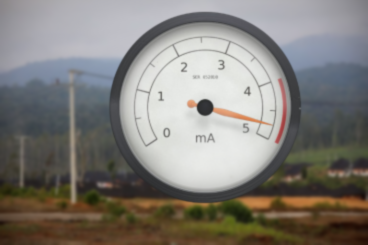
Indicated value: value=4.75 unit=mA
